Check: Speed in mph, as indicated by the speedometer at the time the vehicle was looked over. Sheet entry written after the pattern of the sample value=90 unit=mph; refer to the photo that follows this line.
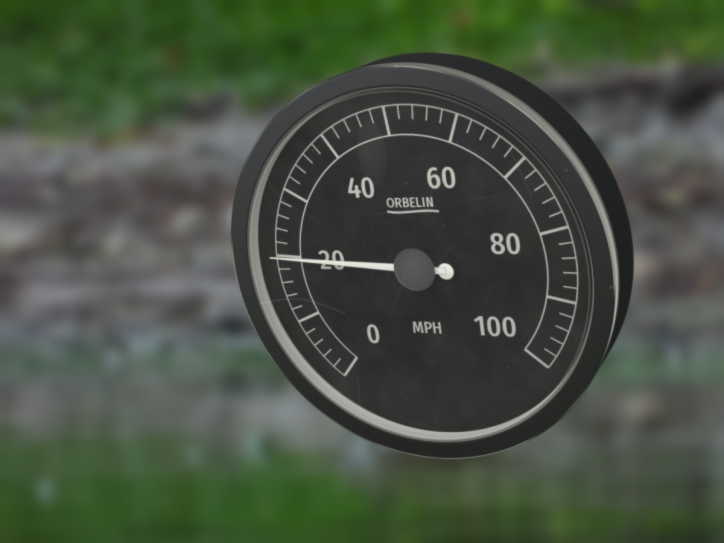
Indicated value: value=20 unit=mph
